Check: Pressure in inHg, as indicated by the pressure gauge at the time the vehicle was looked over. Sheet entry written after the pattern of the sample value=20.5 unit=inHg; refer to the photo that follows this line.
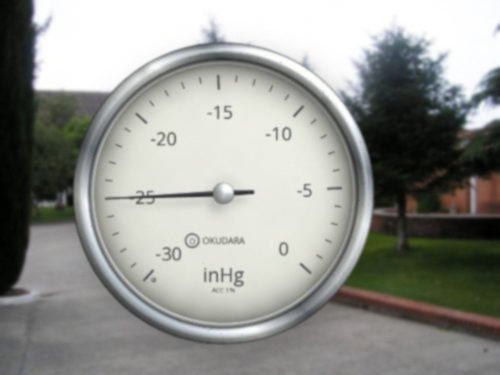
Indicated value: value=-25 unit=inHg
